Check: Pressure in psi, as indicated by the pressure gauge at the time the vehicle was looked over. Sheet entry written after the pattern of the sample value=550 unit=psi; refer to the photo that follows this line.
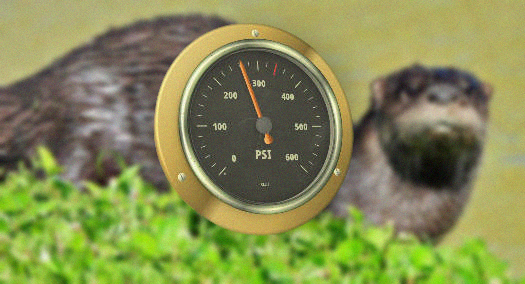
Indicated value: value=260 unit=psi
